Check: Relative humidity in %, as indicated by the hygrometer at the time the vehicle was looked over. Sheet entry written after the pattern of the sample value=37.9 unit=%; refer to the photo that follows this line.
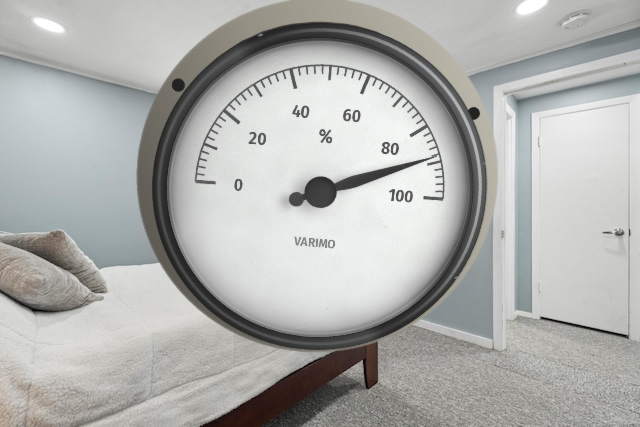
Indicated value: value=88 unit=%
